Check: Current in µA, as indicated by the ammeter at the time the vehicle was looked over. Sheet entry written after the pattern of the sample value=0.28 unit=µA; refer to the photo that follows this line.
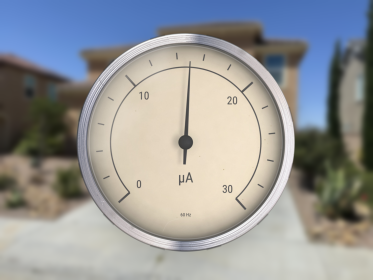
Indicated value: value=15 unit=µA
